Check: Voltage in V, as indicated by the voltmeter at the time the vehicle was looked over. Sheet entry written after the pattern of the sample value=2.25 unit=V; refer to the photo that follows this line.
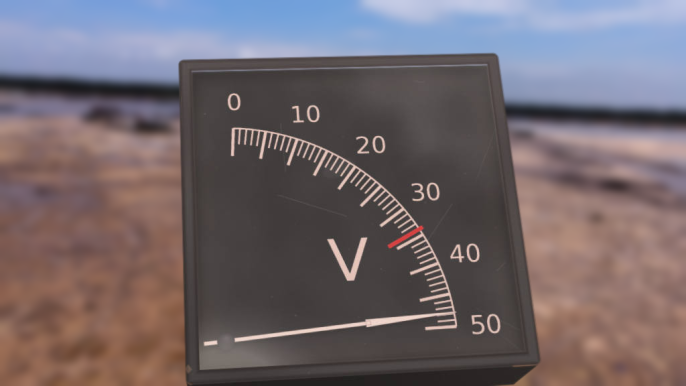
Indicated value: value=48 unit=V
